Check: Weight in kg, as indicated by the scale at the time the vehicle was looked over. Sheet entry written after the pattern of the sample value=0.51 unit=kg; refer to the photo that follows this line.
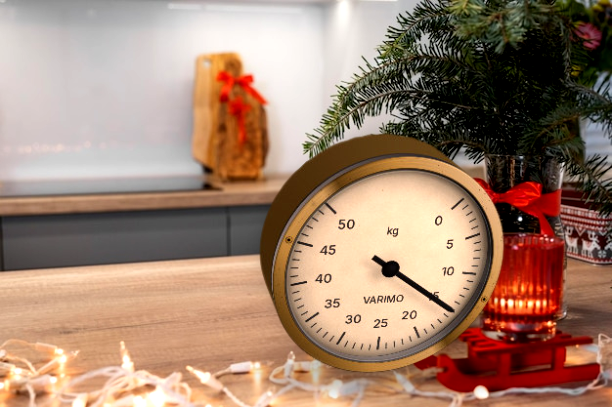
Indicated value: value=15 unit=kg
